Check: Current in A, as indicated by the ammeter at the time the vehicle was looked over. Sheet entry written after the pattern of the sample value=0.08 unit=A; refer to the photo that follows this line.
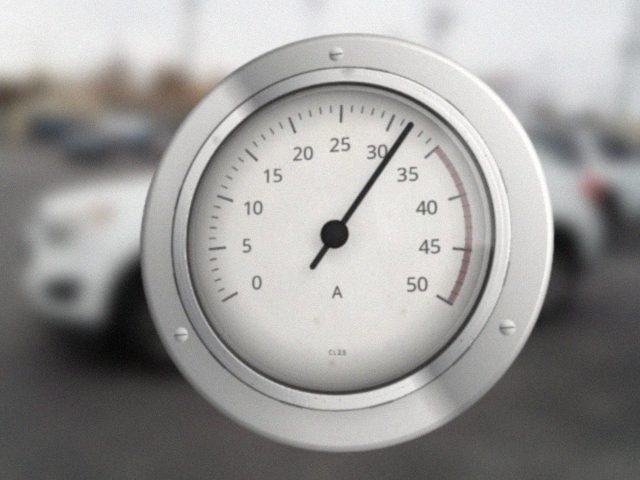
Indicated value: value=32 unit=A
